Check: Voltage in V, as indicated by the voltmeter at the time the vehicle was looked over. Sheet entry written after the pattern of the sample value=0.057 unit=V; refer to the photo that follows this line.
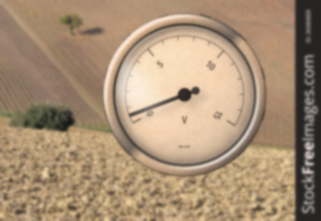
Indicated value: value=0.5 unit=V
